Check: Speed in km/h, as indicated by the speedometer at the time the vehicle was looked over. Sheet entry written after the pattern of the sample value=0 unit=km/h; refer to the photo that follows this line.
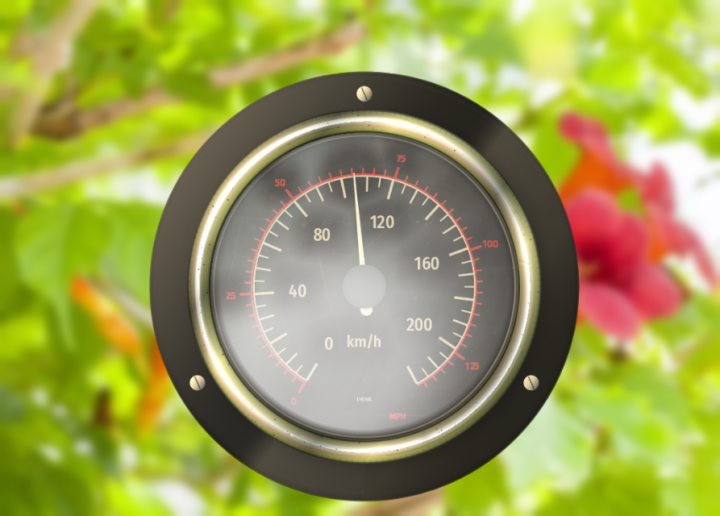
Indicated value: value=105 unit=km/h
